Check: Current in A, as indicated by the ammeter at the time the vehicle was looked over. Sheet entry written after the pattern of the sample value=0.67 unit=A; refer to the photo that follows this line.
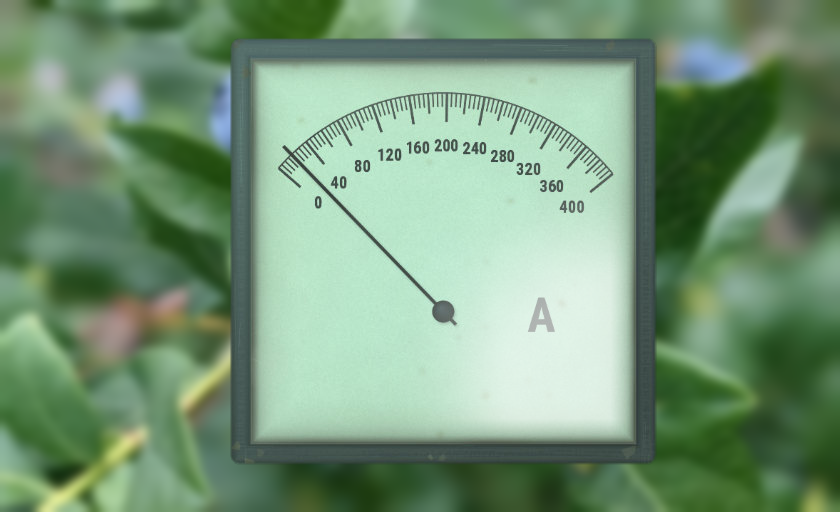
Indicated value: value=20 unit=A
